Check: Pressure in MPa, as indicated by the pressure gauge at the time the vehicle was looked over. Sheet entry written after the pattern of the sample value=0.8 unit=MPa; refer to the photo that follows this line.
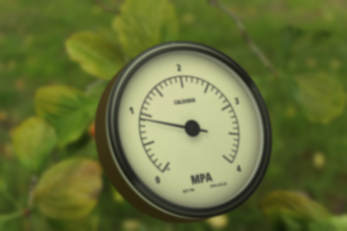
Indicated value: value=0.9 unit=MPa
